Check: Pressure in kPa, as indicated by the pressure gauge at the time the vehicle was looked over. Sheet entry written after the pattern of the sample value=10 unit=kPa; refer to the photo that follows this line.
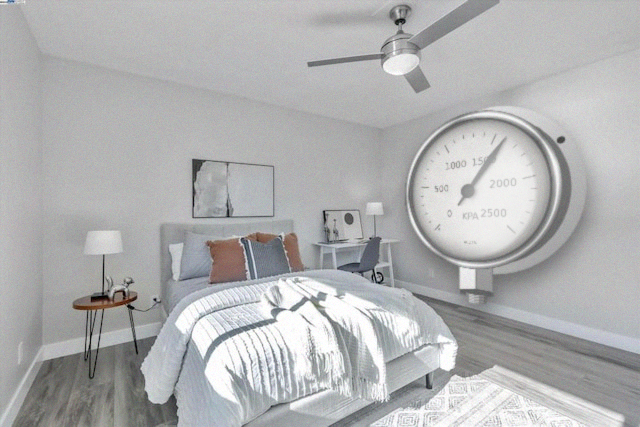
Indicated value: value=1600 unit=kPa
